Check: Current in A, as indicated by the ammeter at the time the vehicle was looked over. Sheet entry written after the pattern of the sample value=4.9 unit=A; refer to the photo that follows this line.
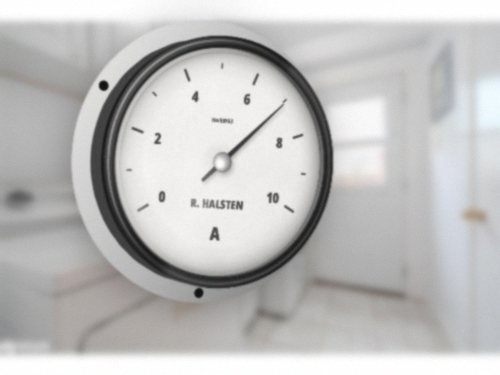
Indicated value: value=7 unit=A
